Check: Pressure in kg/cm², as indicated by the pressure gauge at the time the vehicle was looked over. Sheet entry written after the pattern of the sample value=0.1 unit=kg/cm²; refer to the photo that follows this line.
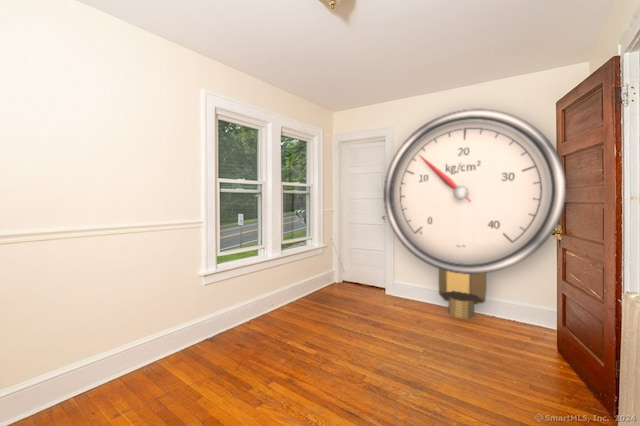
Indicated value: value=13 unit=kg/cm²
